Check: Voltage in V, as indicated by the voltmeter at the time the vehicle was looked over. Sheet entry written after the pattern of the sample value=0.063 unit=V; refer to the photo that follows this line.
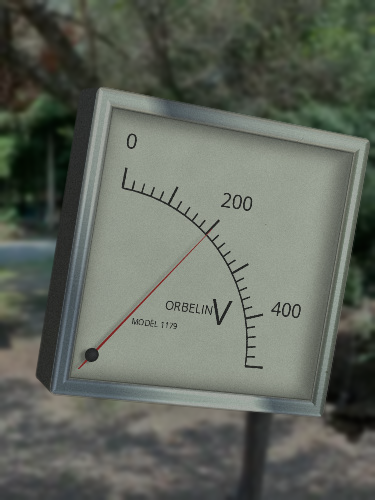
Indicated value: value=200 unit=V
